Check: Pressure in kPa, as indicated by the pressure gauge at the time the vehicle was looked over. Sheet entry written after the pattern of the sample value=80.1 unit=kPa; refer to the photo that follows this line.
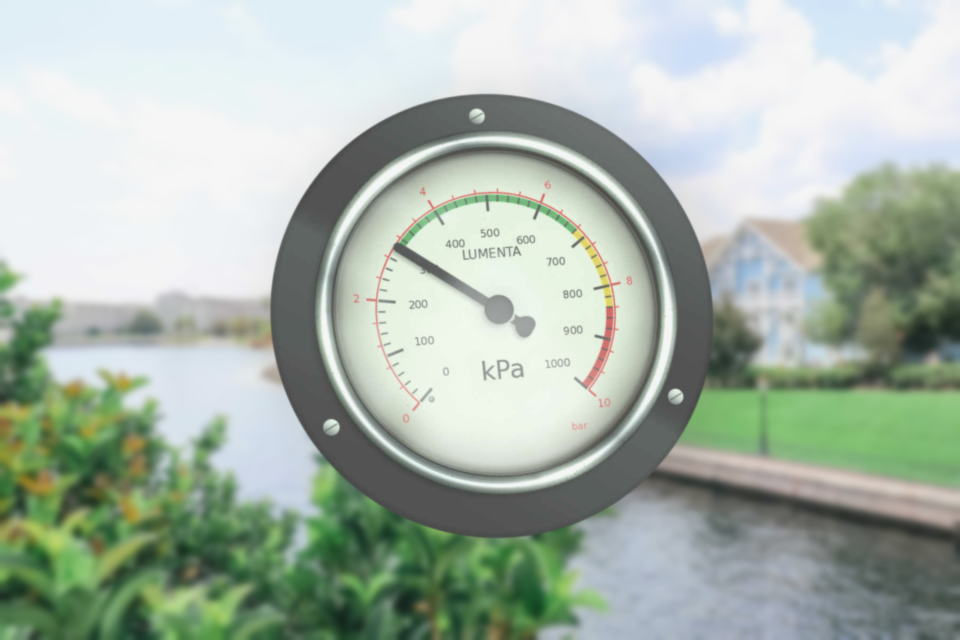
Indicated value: value=300 unit=kPa
